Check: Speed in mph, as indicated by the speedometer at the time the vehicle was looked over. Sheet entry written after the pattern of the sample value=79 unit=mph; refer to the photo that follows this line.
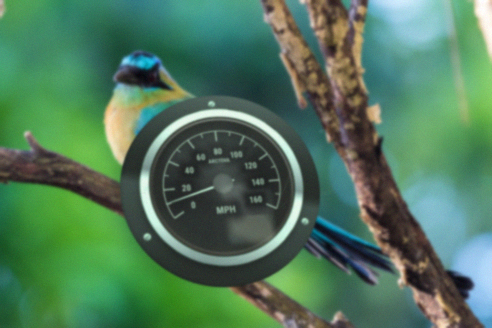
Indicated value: value=10 unit=mph
